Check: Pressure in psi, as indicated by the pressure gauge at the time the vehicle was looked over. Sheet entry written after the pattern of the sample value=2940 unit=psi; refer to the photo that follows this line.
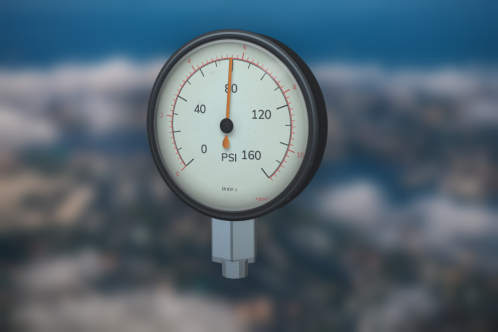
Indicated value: value=80 unit=psi
